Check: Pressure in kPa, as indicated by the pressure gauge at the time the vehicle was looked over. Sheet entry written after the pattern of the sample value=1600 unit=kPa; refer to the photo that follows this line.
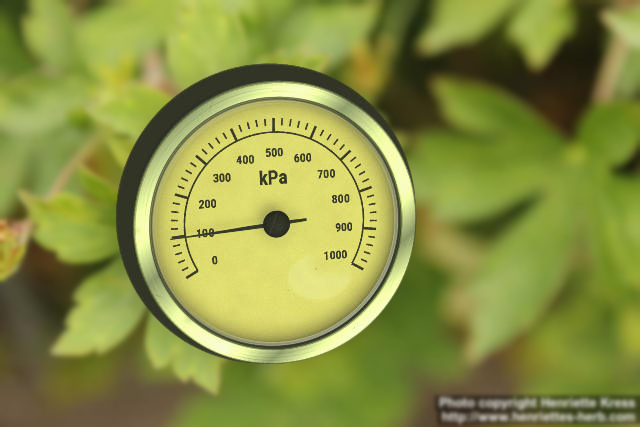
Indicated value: value=100 unit=kPa
